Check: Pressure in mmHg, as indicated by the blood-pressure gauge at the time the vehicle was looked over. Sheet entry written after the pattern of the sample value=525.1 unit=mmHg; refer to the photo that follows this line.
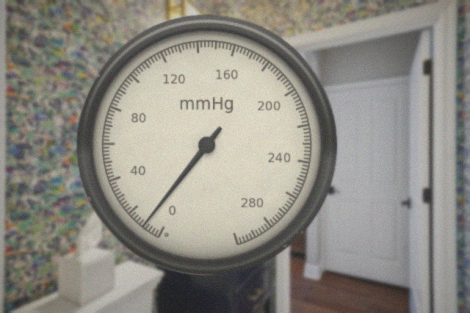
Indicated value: value=10 unit=mmHg
